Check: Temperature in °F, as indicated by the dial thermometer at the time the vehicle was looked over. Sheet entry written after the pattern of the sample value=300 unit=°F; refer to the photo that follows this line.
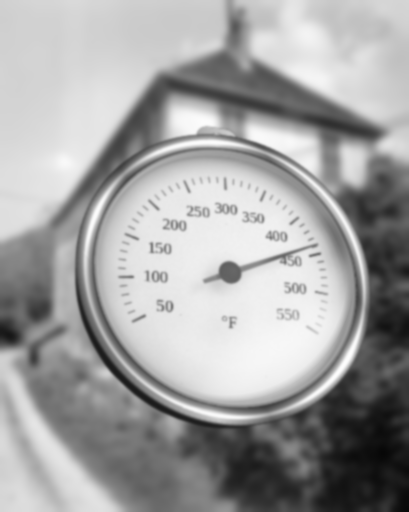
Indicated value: value=440 unit=°F
